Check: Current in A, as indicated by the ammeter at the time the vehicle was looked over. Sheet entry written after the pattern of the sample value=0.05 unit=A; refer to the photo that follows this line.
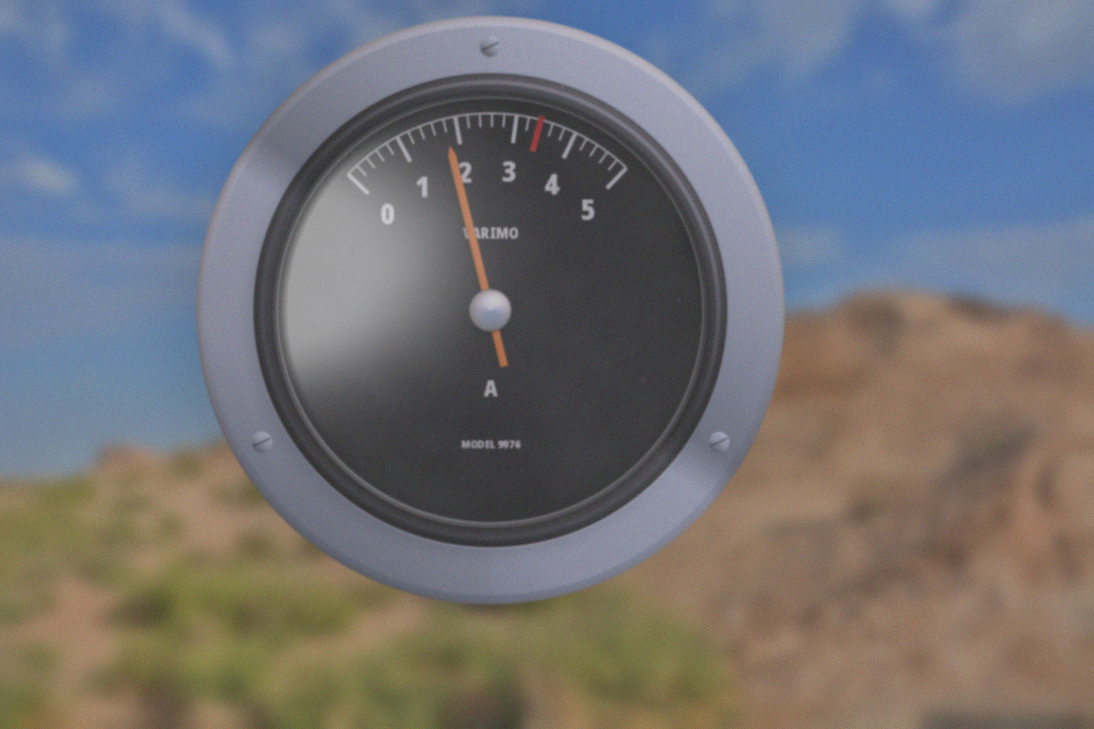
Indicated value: value=1.8 unit=A
